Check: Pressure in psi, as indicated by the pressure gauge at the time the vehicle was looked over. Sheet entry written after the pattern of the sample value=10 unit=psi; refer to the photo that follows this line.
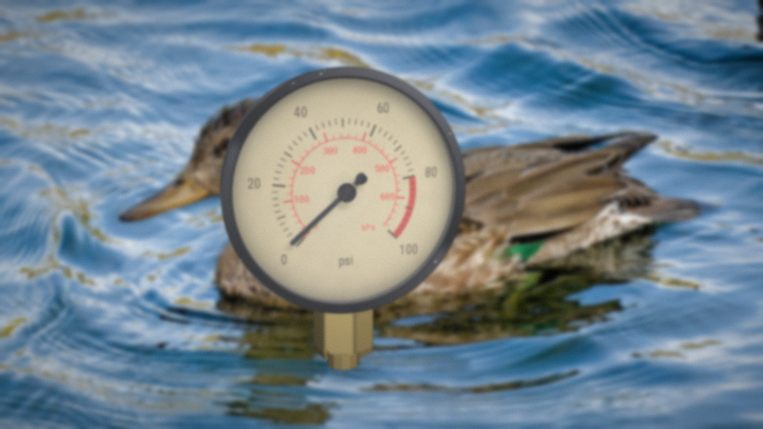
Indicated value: value=2 unit=psi
